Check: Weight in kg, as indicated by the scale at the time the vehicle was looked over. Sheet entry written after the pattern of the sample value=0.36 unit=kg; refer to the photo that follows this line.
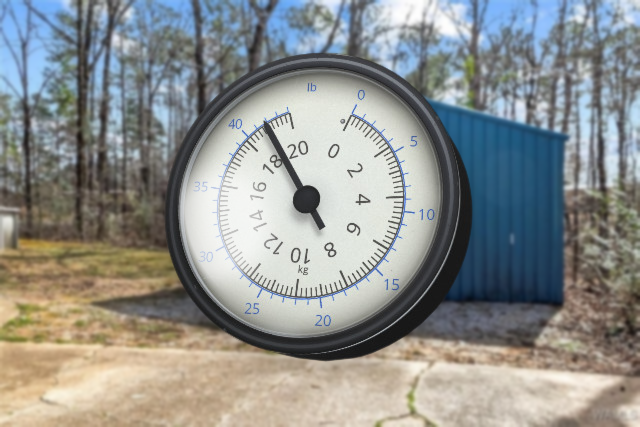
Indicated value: value=19 unit=kg
